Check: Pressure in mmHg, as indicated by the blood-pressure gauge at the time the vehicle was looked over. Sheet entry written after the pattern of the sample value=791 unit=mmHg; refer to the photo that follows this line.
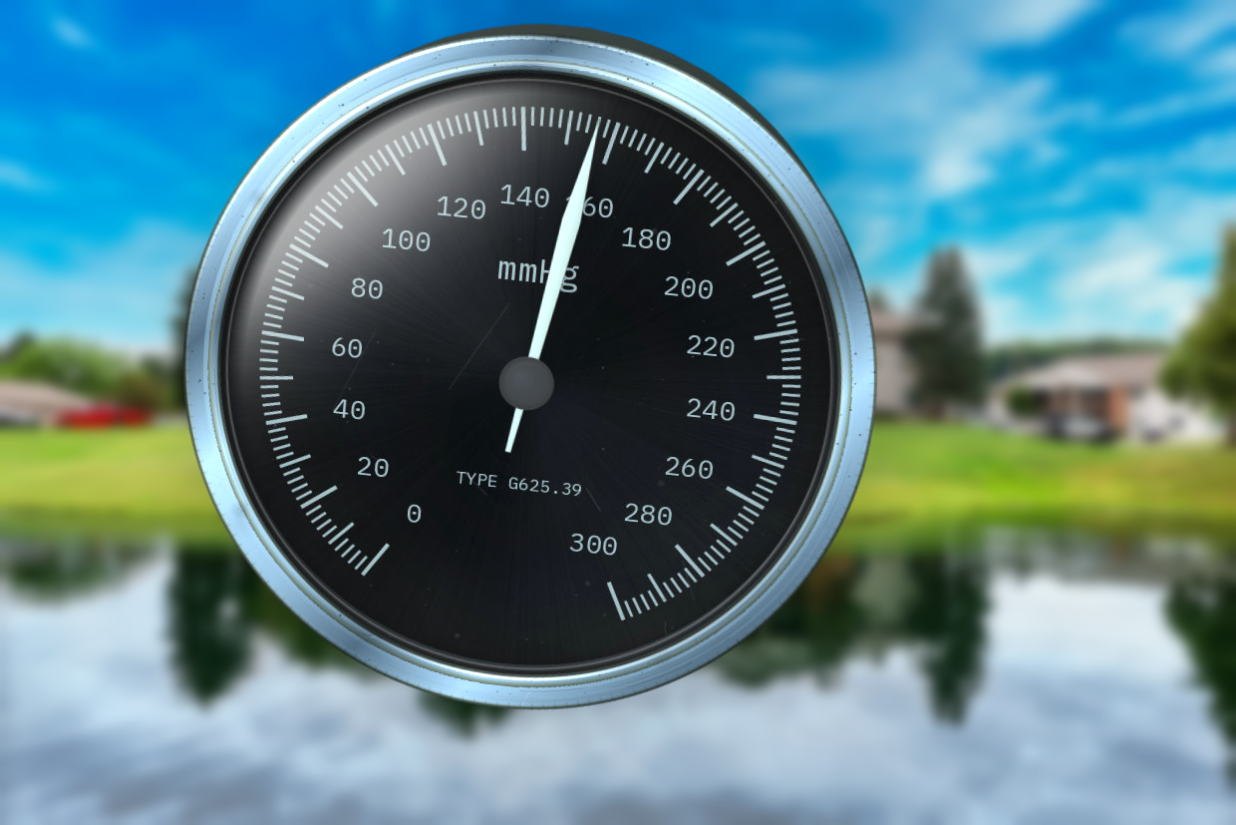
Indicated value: value=156 unit=mmHg
